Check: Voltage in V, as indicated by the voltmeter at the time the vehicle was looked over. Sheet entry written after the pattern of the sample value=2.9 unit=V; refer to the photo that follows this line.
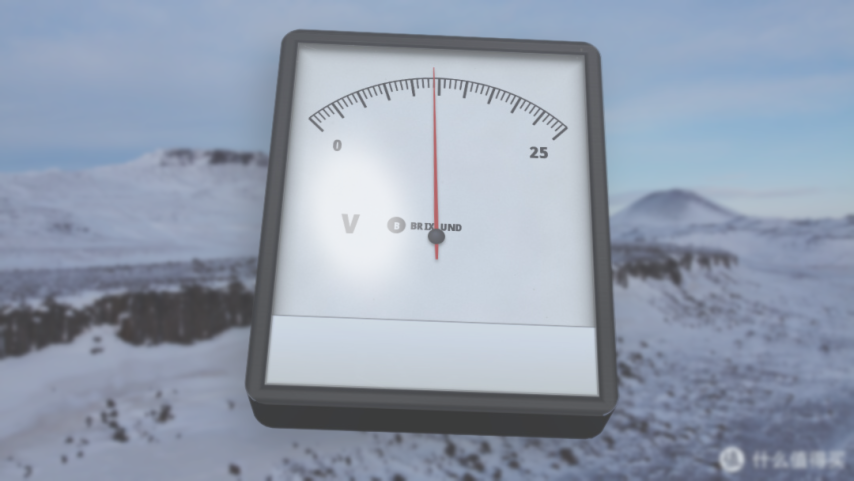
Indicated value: value=12 unit=V
